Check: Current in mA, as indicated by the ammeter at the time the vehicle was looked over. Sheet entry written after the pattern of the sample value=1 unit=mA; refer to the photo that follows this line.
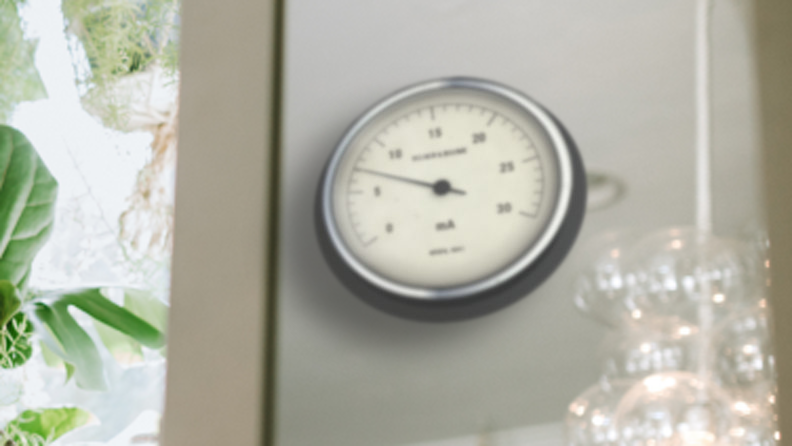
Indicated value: value=7 unit=mA
